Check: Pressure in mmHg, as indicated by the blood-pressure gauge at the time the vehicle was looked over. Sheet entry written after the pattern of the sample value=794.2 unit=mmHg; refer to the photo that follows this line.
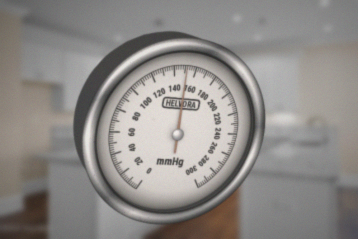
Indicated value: value=150 unit=mmHg
